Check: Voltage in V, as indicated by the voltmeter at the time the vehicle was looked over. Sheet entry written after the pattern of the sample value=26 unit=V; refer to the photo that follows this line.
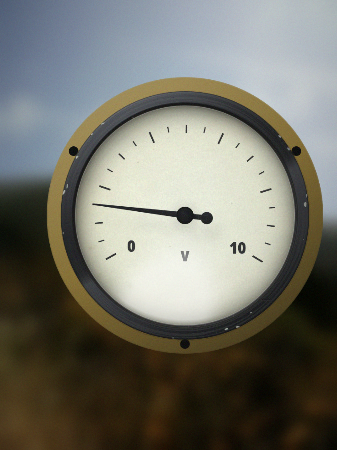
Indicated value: value=1.5 unit=V
